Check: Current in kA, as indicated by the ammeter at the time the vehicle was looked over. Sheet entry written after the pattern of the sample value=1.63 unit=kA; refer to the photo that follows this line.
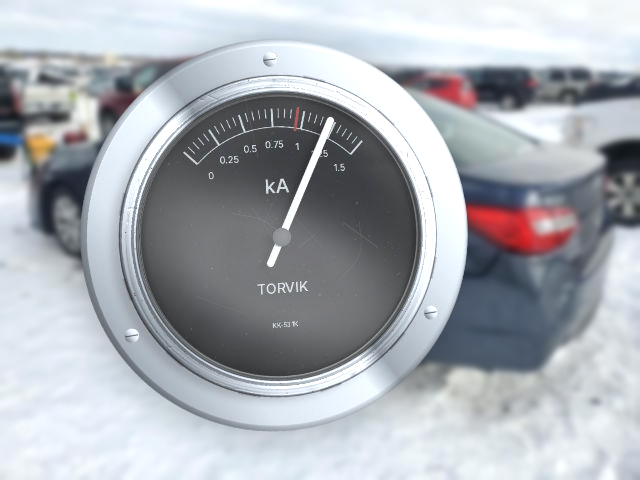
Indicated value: value=1.2 unit=kA
